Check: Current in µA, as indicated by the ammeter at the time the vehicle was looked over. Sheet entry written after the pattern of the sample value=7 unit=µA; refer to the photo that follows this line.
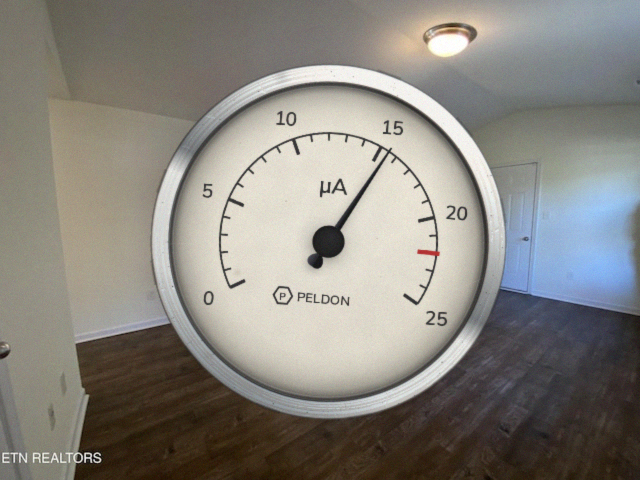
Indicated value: value=15.5 unit=µA
